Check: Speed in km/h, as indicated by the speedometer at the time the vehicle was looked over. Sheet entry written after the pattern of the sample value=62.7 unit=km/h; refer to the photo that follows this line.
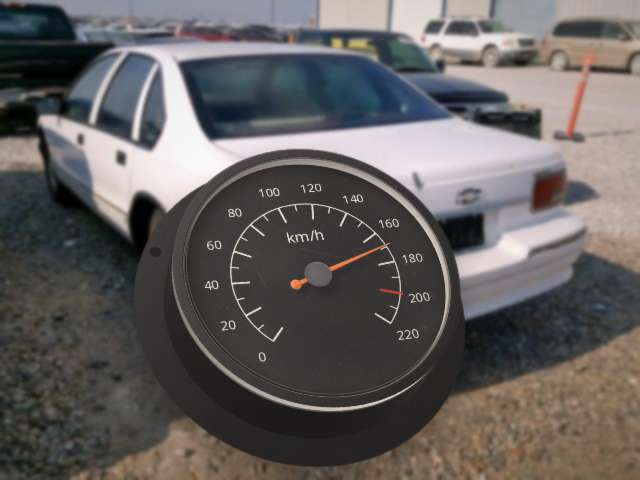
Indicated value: value=170 unit=km/h
